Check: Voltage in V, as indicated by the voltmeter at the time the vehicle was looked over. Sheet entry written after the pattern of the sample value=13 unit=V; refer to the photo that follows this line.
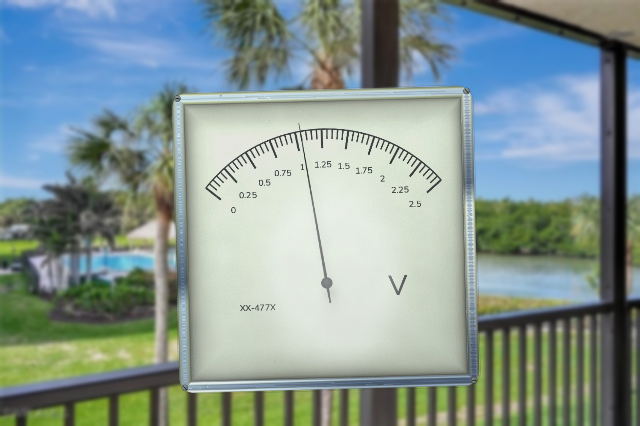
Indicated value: value=1.05 unit=V
